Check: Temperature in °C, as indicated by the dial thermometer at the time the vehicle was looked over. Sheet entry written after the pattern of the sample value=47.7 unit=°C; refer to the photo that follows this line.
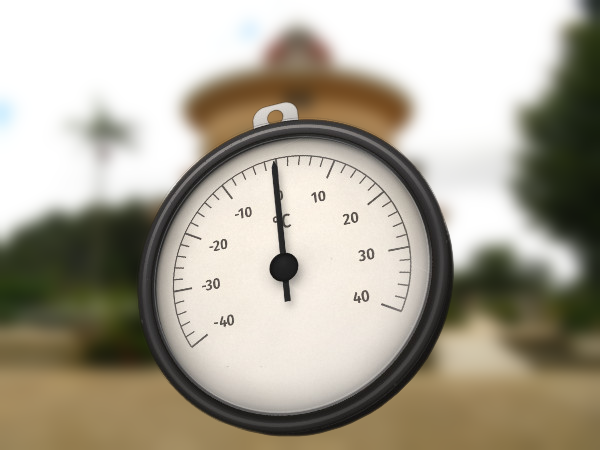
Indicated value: value=0 unit=°C
